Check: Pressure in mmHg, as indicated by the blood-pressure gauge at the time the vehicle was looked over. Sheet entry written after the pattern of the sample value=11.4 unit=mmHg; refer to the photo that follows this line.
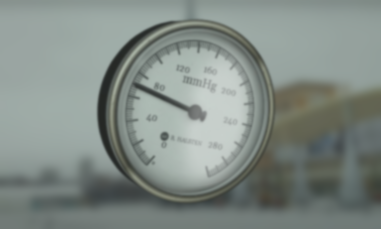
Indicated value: value=70 unit=mmHg
